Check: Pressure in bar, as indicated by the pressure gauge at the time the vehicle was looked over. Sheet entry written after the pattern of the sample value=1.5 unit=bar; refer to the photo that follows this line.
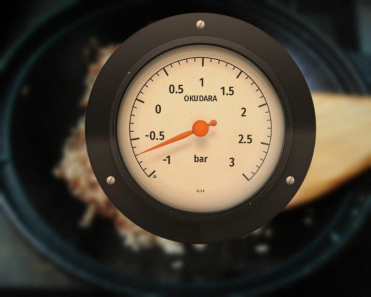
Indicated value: value=-0.7 unit=bar
